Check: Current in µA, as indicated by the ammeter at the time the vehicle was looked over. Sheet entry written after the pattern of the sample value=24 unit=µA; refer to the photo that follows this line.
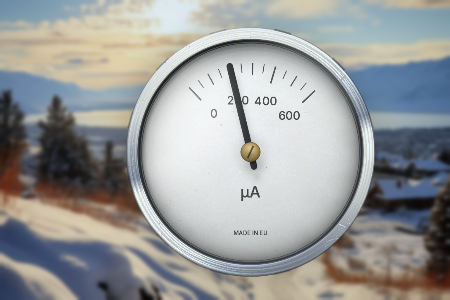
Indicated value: value=200 unit=µA
